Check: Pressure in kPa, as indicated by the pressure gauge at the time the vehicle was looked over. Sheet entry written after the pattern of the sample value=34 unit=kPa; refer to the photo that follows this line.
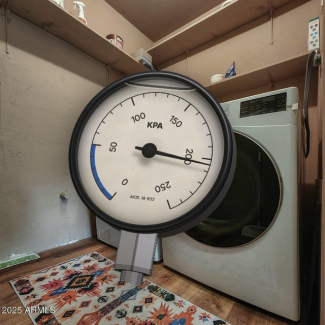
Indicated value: value=205 unit=kPa
